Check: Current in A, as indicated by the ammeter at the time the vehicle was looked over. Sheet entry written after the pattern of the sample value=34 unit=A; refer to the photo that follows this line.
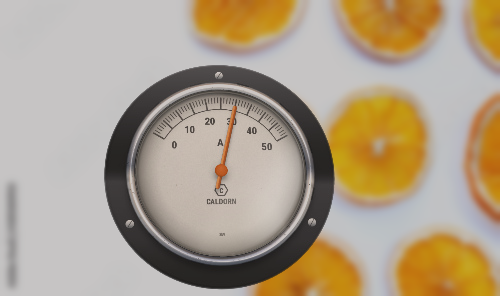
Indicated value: value=30 unit=A
